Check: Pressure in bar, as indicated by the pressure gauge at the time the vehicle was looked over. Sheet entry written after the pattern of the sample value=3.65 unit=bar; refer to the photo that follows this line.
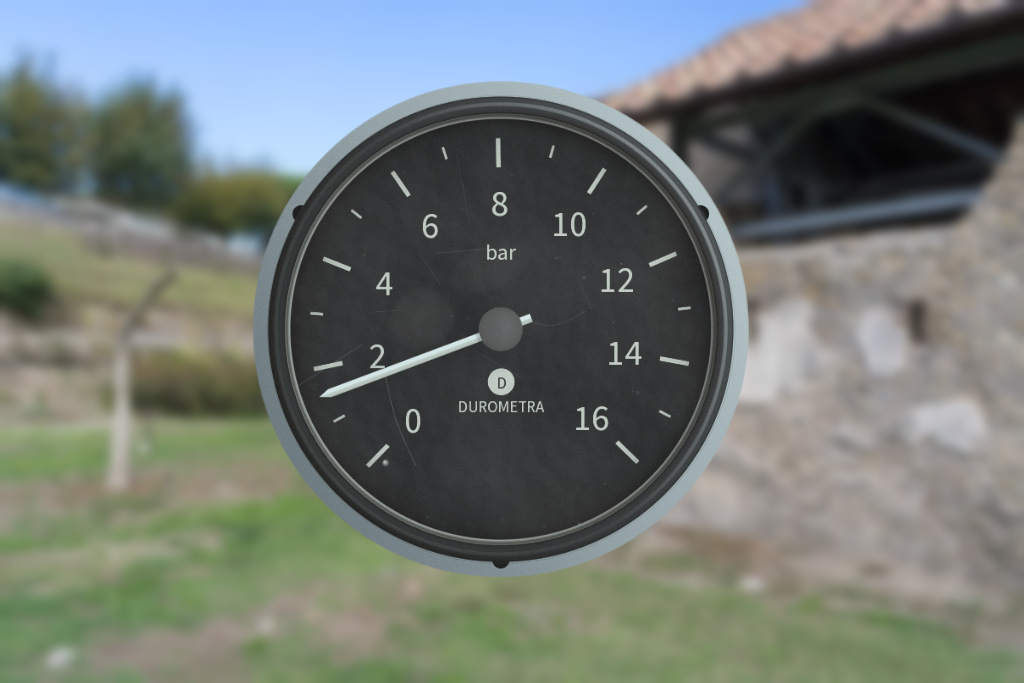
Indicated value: value=1.5 unit=bar
